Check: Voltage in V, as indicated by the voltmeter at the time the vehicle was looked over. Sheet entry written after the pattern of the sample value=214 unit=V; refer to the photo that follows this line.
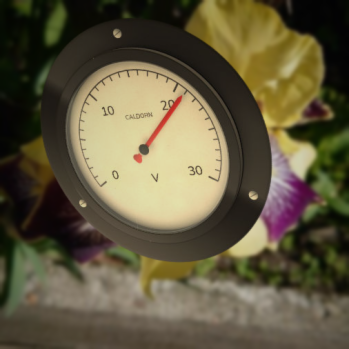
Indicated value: value=21 unit=V
